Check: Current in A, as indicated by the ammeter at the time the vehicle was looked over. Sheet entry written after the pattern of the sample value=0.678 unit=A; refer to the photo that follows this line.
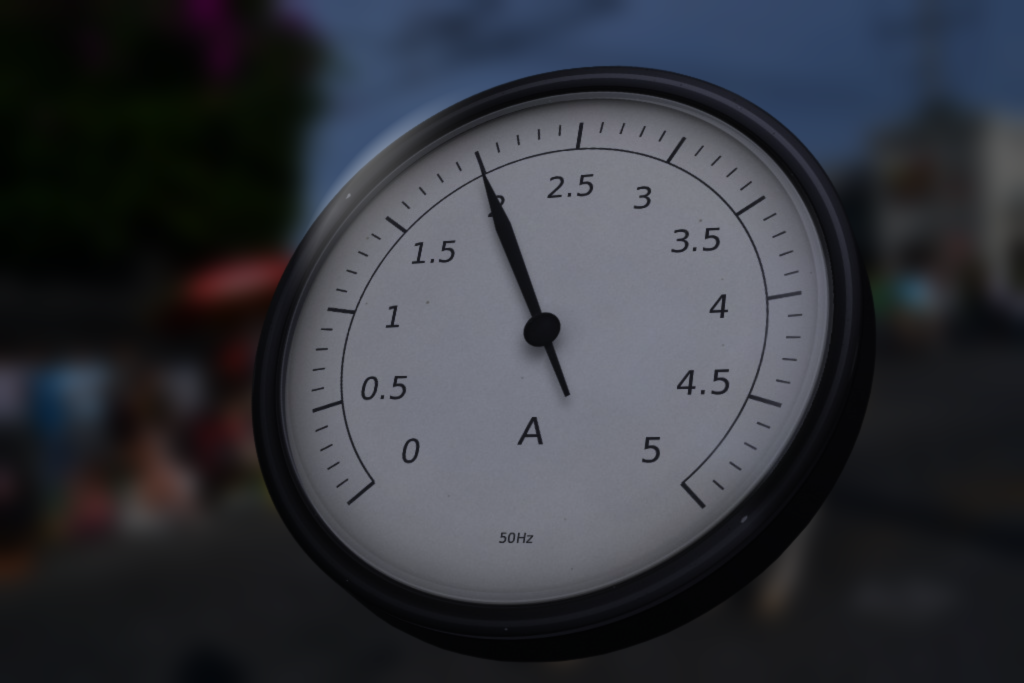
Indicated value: value=2 unit=A
